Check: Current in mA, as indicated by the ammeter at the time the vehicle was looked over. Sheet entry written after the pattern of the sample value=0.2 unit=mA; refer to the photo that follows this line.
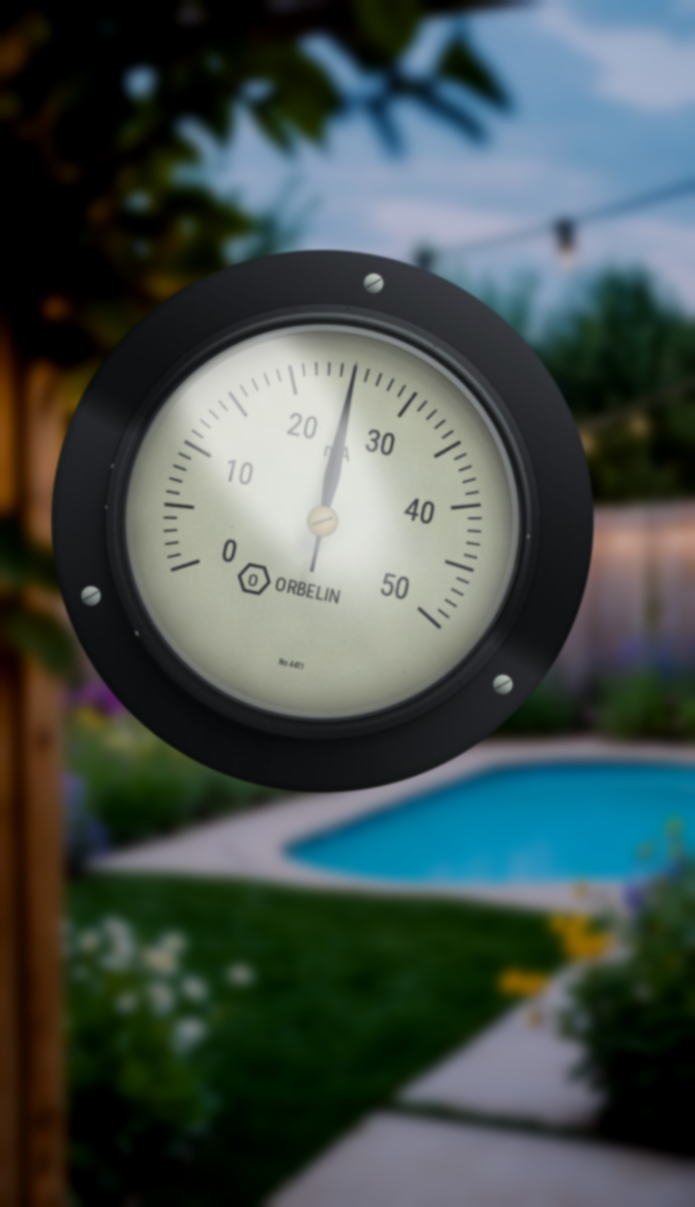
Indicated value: value=25 unit=mA
